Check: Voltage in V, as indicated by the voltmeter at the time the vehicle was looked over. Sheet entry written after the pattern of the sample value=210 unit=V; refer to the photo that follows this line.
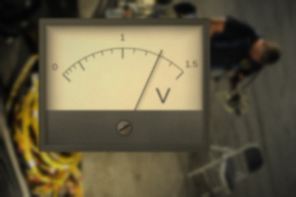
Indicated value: value=1.3 unit=V
